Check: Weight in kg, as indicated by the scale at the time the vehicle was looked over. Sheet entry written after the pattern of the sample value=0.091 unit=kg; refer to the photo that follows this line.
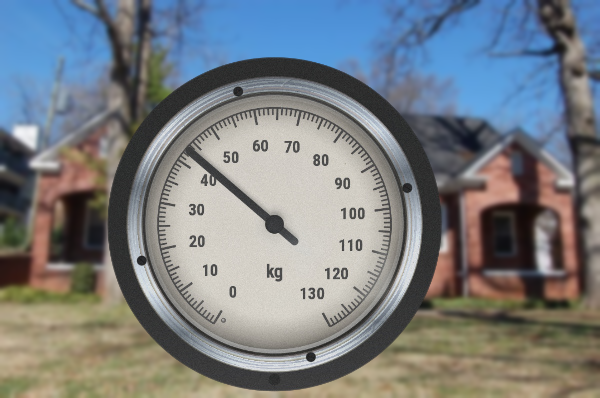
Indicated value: value=43 unit=kg
